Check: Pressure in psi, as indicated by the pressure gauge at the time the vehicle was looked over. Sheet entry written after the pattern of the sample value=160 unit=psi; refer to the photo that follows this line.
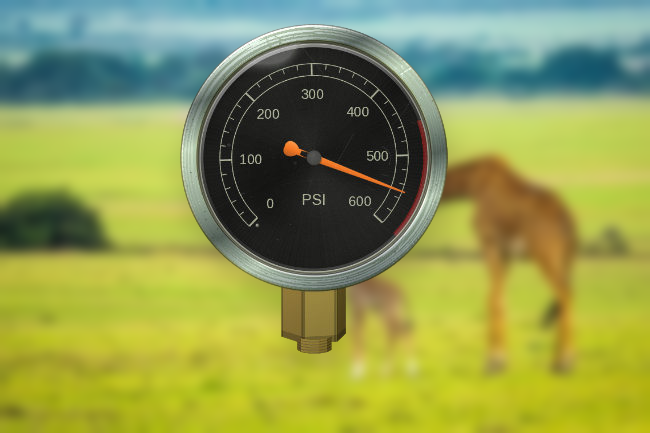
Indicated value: value=550 unit=psi
